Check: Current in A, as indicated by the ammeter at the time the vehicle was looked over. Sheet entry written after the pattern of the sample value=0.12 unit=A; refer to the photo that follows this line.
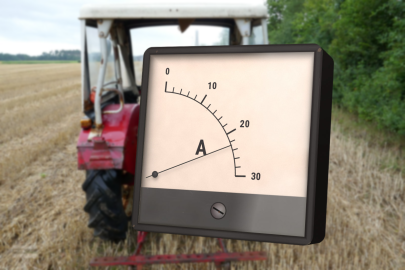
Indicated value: value=23 unit=A
